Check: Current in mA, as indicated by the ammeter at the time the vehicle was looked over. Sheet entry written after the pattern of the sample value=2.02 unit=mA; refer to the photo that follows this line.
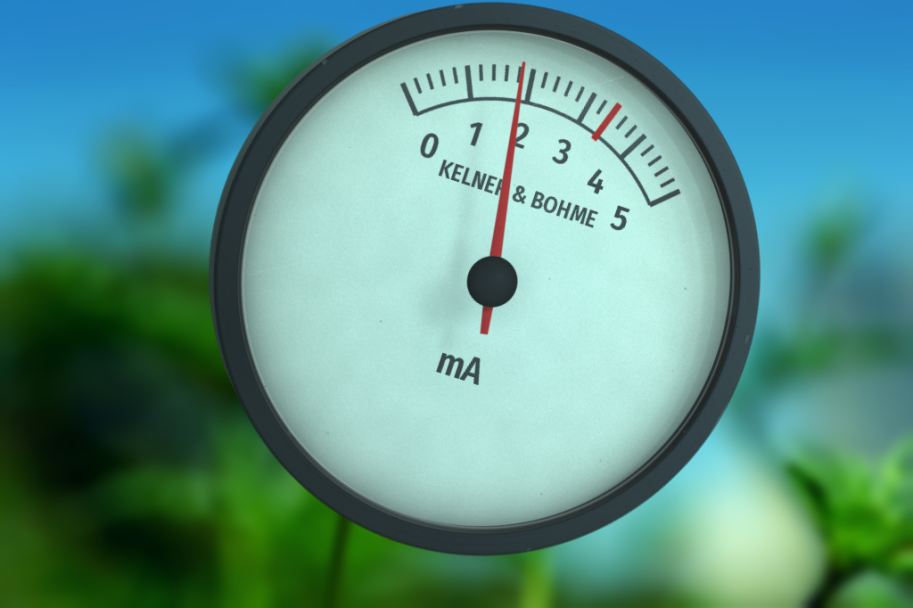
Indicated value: value=1.8 unit=mA
